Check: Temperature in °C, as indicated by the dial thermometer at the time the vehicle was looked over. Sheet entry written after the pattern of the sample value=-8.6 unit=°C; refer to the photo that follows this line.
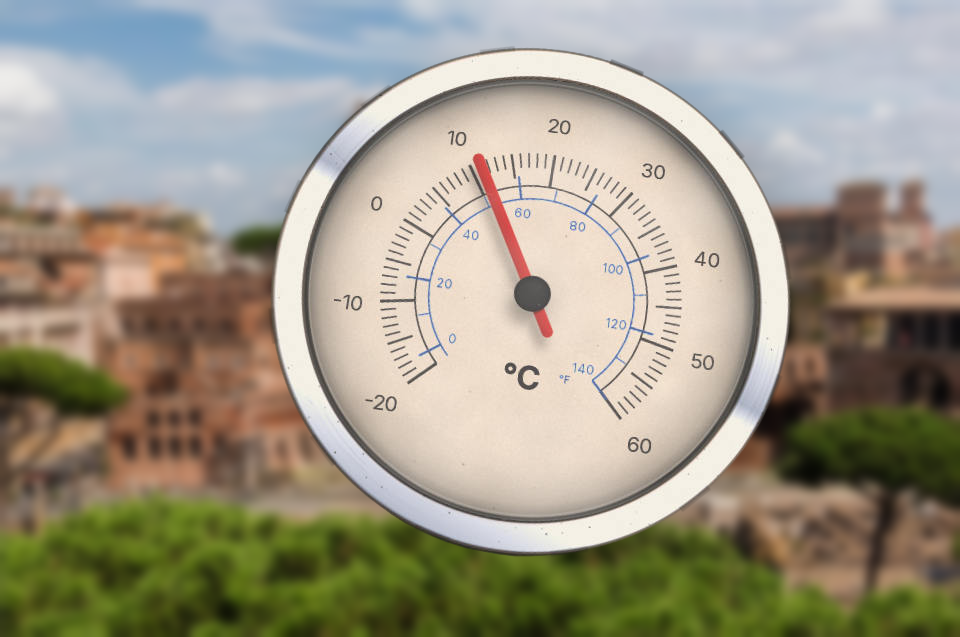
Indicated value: value=11 unit=°C
